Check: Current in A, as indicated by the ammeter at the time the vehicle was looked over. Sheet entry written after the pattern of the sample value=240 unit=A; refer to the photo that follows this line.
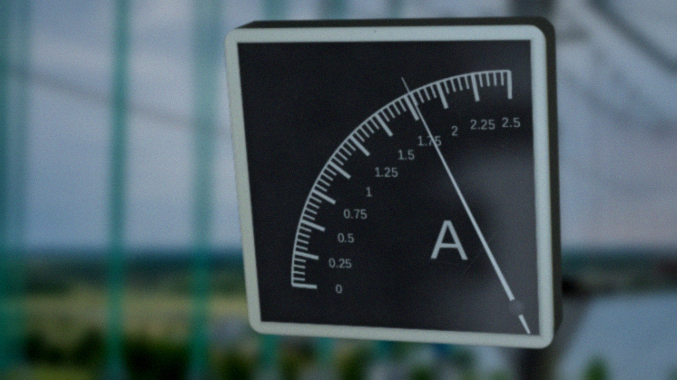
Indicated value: value=1.8 unit=A
